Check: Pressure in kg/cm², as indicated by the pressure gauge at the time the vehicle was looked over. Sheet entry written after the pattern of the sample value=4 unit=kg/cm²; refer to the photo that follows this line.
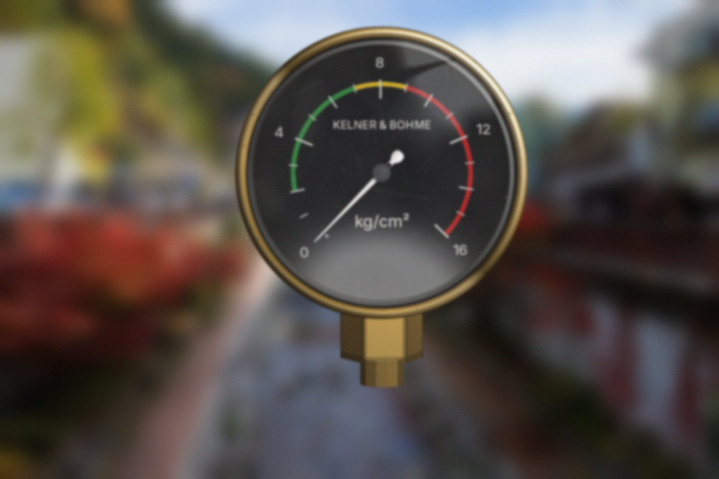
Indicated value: value=0 unit=kg/cm²
